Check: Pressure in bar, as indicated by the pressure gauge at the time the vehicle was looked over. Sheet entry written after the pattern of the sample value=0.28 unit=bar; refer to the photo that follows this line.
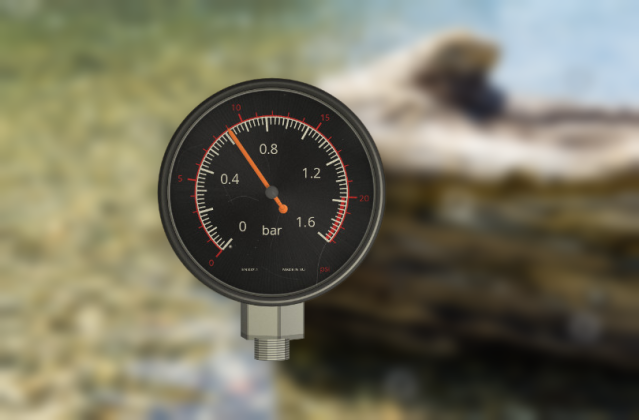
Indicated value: value=0.62 unit=bar
